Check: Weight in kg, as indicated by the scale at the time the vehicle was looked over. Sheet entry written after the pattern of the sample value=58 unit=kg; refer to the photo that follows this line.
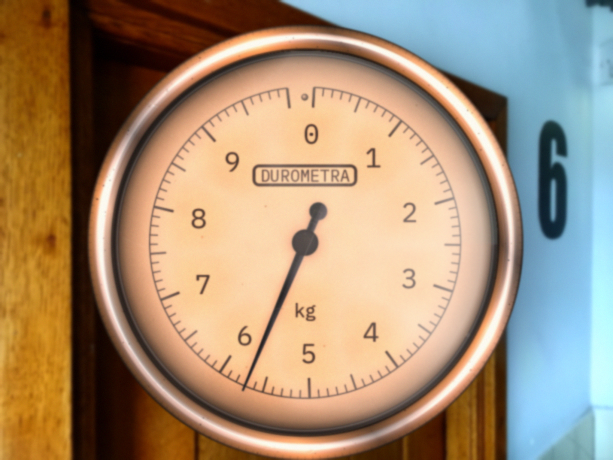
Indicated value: value=5.7 unit=kg
